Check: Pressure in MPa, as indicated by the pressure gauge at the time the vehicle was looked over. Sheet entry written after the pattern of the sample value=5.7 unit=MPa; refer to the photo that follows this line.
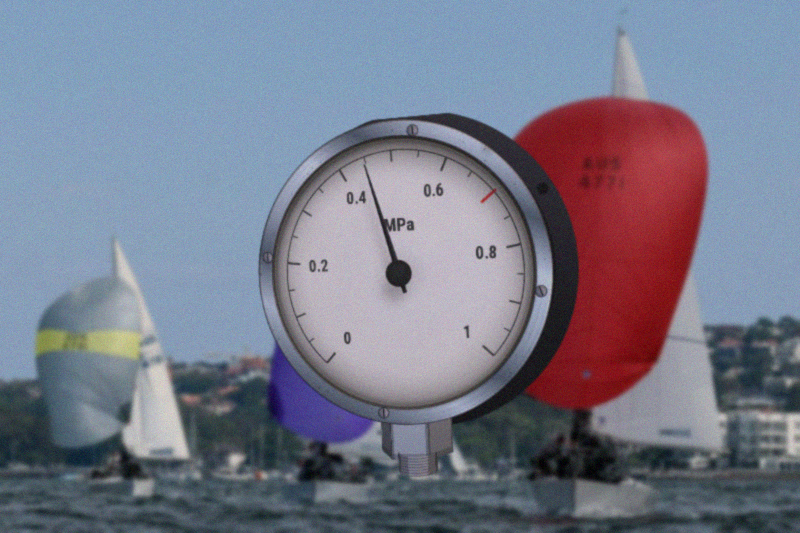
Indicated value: value=0.45 unit=MPa
